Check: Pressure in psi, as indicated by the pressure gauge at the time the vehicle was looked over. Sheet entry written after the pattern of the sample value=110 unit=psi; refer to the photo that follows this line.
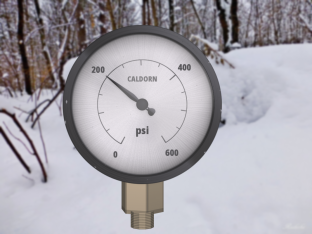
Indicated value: value=200 unit=psi
